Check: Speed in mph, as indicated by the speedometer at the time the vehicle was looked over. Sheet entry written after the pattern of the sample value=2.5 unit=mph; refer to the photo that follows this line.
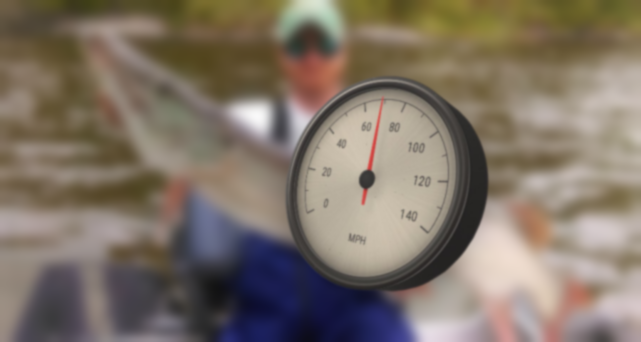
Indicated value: value=70 unit=mph
